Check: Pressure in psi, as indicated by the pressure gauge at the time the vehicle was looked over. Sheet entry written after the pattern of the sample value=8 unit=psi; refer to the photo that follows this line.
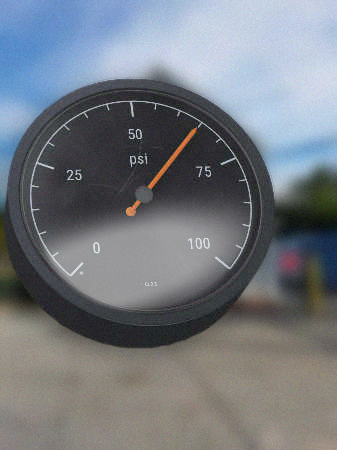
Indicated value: value=65 unit=psi
